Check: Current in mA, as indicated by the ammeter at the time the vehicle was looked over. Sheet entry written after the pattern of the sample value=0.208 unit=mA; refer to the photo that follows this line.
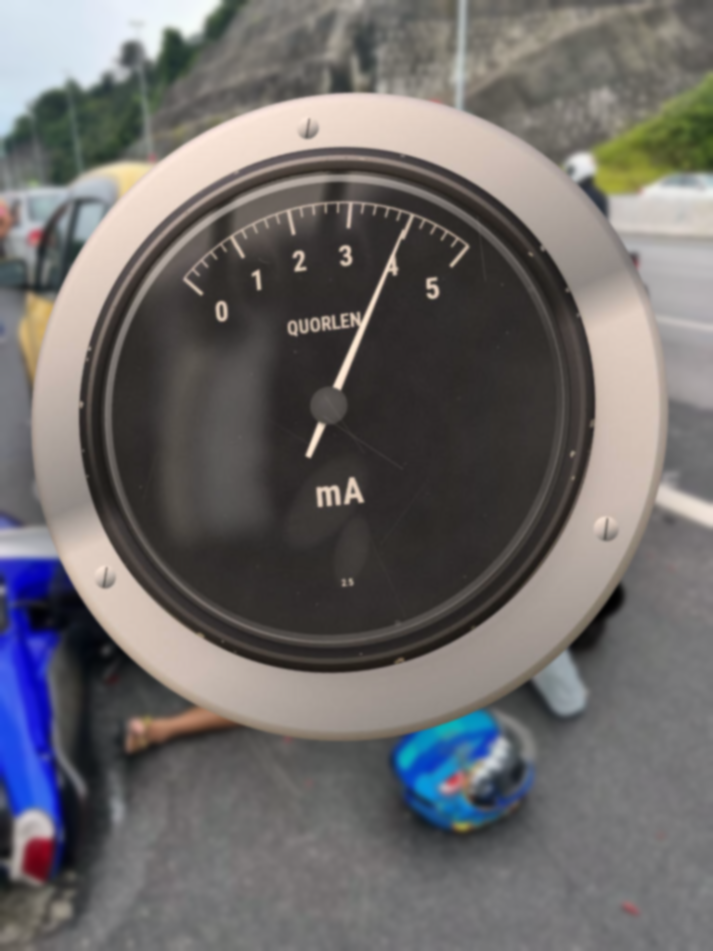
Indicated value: value=4 unit=mA
